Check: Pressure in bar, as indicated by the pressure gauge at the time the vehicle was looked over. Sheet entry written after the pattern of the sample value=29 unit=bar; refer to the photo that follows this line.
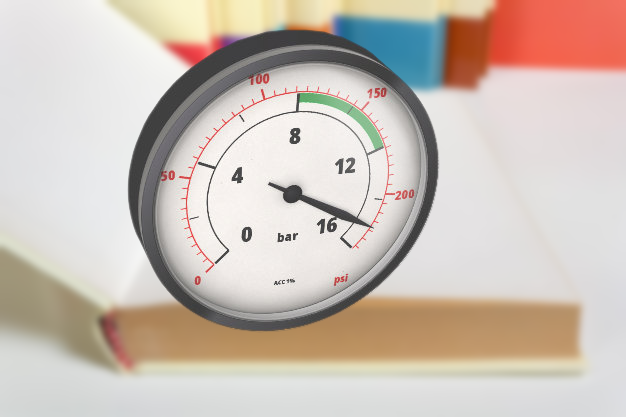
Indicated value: value=15 unit=bar
